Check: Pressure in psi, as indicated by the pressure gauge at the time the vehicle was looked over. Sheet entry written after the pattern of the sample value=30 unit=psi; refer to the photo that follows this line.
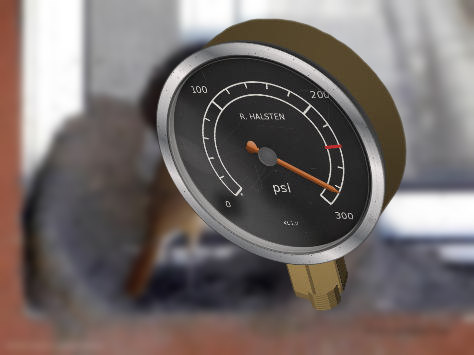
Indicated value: value=280 unit=psi
